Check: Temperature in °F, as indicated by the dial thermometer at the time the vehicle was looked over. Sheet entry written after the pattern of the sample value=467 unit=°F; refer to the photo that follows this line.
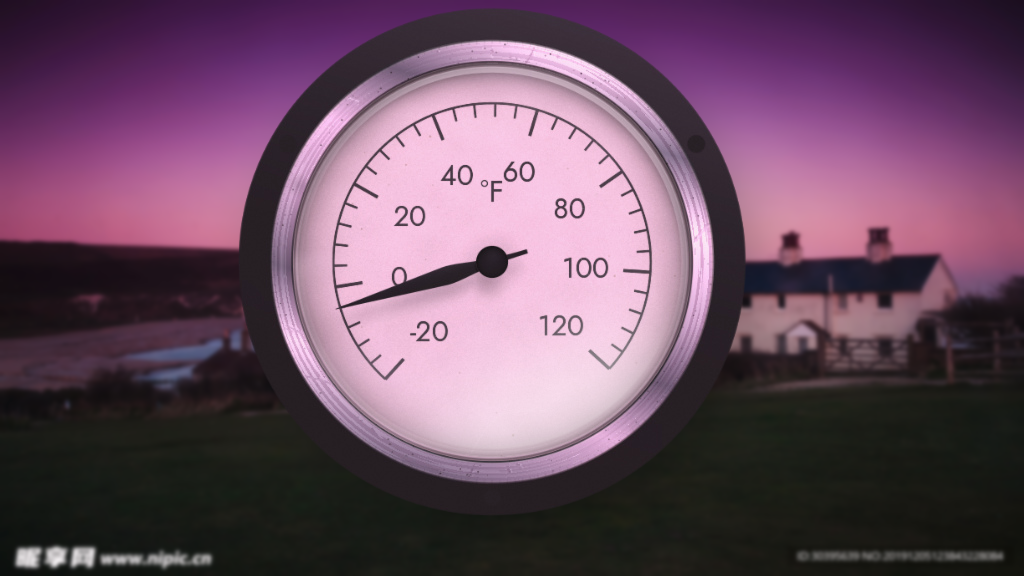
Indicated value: value=-4 unit=°F
